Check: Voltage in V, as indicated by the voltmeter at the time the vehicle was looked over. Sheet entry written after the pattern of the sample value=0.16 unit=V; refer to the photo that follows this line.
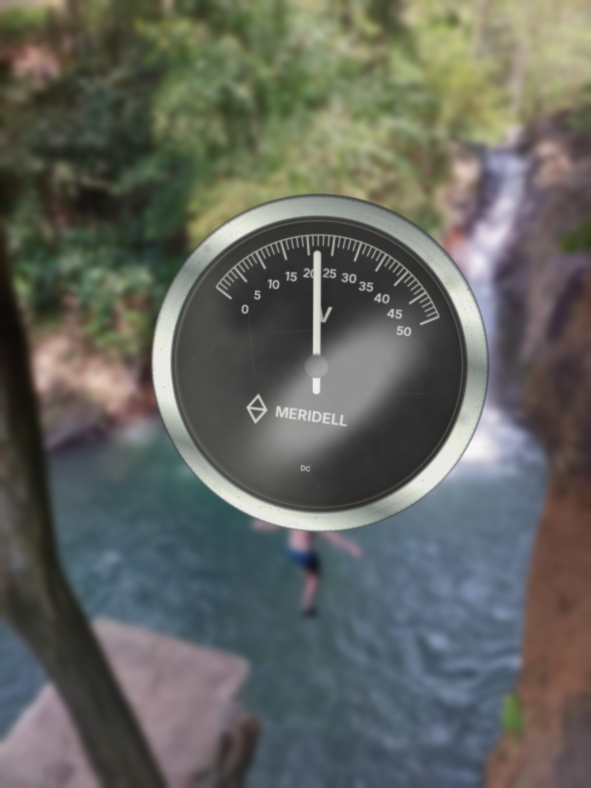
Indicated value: value=22 unit=V
